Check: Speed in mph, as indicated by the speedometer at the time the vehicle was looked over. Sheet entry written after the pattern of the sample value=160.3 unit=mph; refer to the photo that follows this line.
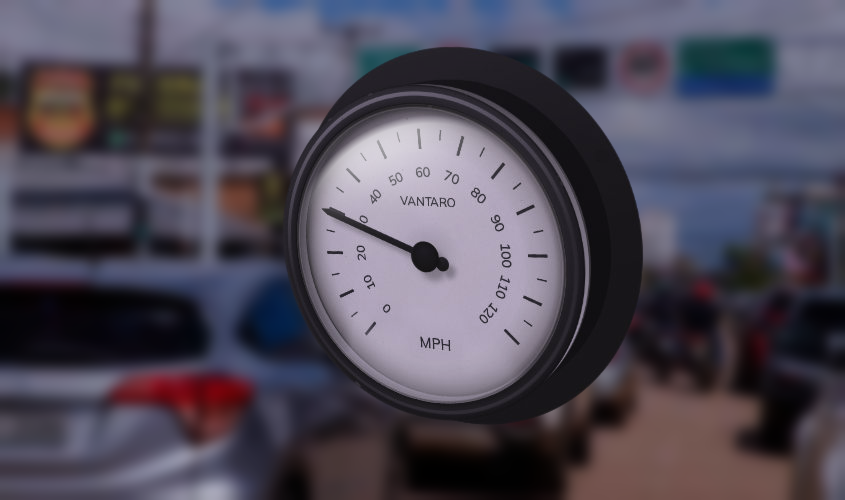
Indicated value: value=30 unit=mph
